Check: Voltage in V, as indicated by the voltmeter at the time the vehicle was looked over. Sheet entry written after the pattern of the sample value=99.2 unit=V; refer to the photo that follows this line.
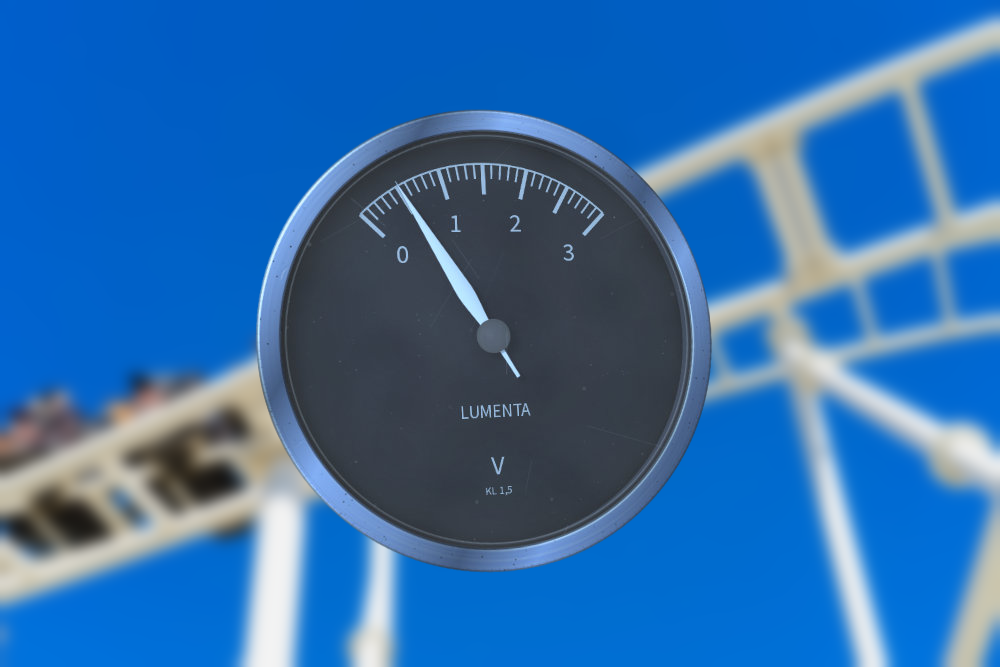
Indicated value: value=0.5 unit=V
